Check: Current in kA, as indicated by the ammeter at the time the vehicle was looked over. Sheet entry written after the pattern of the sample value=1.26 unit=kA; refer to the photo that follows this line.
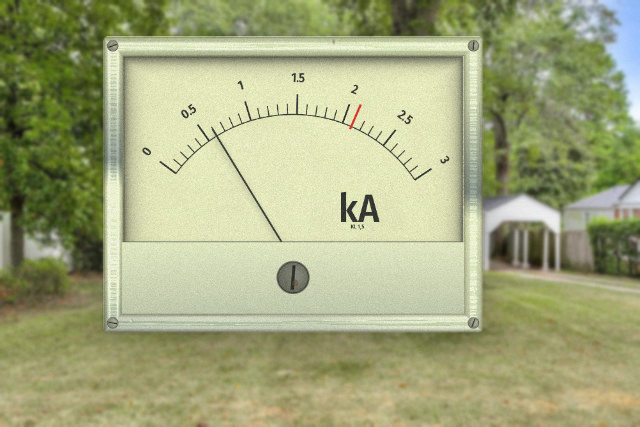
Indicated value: value=0.6 unit=kA
